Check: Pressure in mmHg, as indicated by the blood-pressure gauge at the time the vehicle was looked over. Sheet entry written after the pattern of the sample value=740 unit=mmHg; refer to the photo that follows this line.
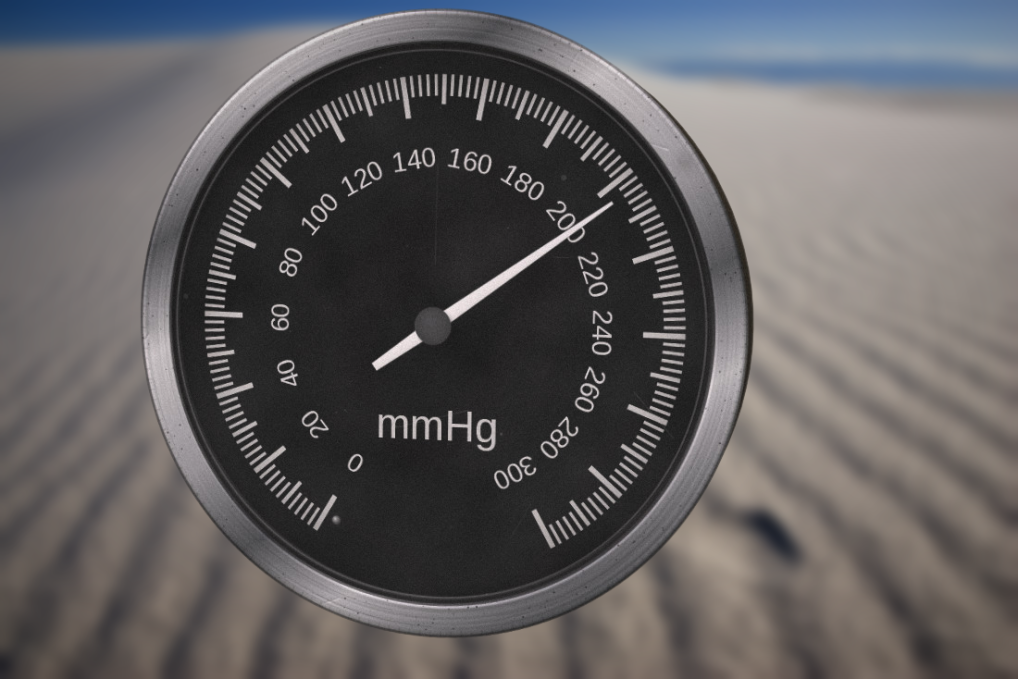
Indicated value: value=204 unit=mmHg
